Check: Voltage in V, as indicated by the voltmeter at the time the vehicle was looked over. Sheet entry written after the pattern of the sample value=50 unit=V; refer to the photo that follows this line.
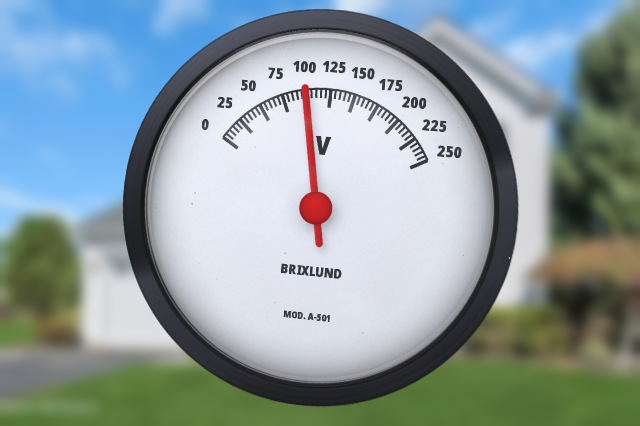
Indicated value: value=100 unit=V
